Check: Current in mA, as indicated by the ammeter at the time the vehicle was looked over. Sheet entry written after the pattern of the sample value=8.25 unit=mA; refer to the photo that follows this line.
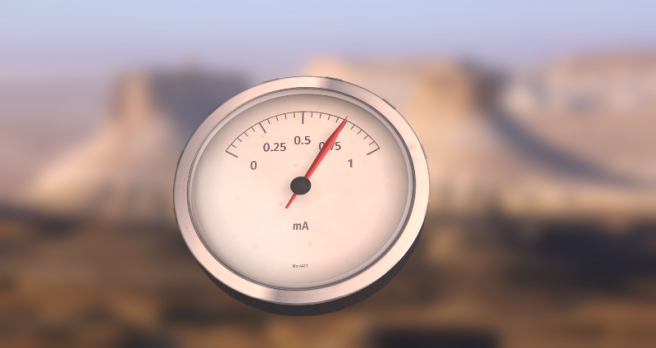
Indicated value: value=0.75 unit=mA
